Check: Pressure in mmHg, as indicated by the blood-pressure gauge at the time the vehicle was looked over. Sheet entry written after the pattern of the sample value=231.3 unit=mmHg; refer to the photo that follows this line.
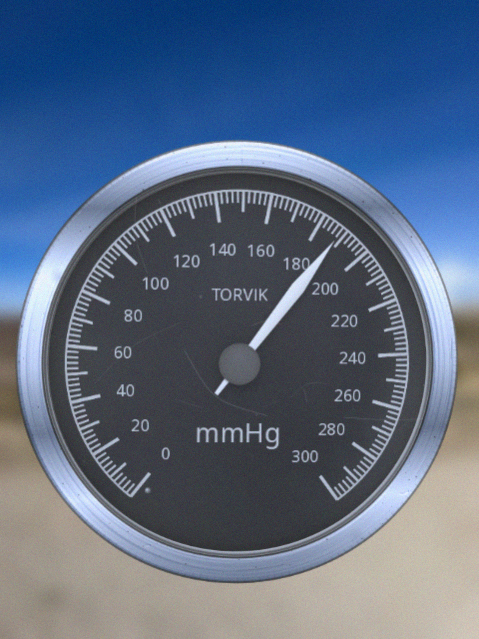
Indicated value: value=188 unit=mmHg
